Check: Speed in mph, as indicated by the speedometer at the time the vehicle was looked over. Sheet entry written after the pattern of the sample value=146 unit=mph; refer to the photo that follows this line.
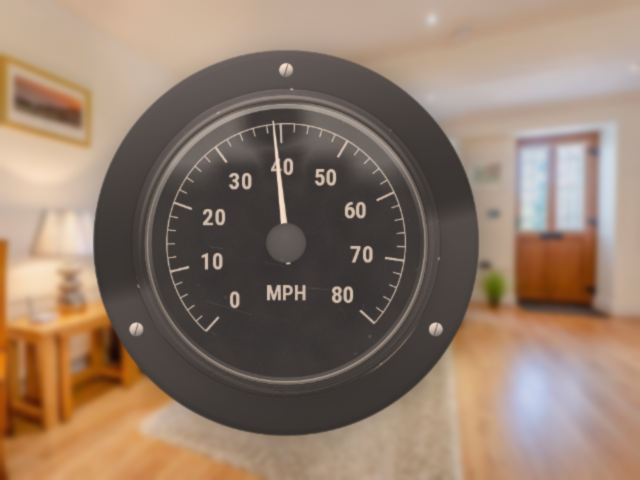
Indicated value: value=39 unit=mph
